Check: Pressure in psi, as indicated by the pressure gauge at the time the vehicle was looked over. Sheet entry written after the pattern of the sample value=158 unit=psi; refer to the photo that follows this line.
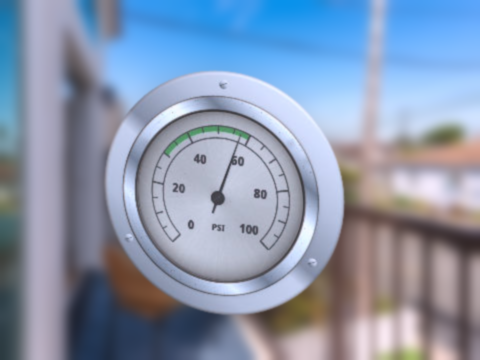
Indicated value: value=57.5 unit=psi
